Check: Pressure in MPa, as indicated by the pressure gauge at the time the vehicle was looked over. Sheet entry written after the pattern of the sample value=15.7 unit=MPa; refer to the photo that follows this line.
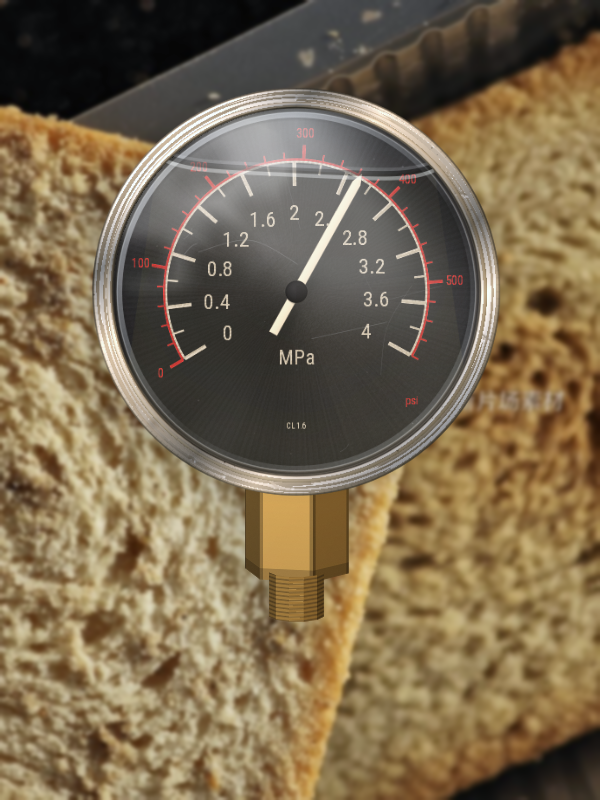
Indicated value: value=2.5 unit=MPa
